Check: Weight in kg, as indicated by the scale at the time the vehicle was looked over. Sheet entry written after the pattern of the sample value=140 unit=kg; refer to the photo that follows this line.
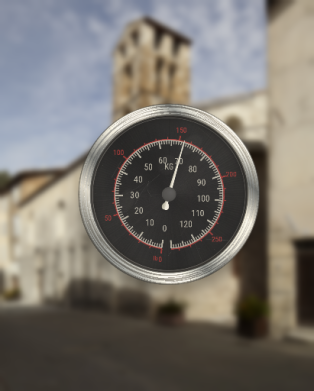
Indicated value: value=70 unit=kg
